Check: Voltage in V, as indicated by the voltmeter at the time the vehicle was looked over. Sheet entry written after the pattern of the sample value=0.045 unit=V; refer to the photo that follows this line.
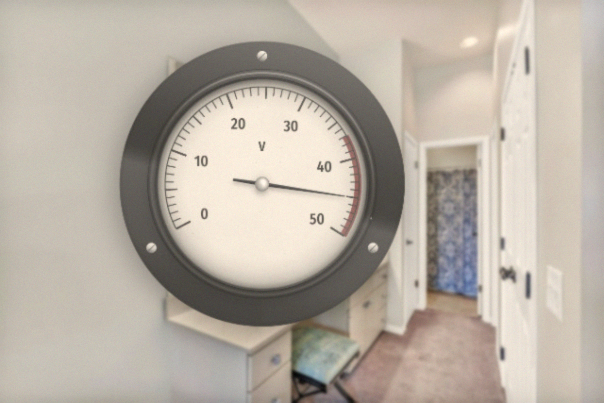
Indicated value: value=45 unit=V
